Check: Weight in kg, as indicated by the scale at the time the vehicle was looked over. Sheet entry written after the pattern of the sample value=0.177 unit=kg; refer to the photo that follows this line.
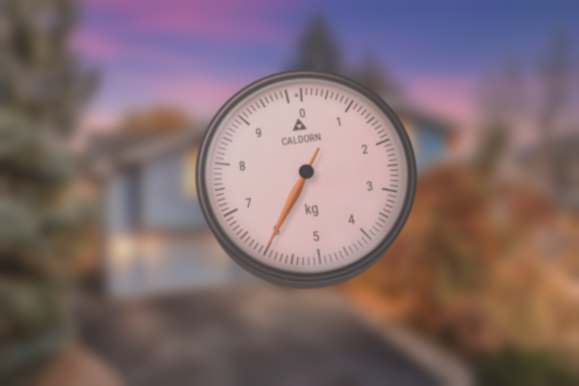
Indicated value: value=6 unit=kg
